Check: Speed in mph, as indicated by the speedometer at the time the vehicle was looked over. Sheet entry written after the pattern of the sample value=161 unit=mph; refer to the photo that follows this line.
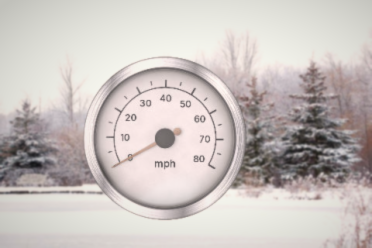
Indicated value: value=0 unit=mph
